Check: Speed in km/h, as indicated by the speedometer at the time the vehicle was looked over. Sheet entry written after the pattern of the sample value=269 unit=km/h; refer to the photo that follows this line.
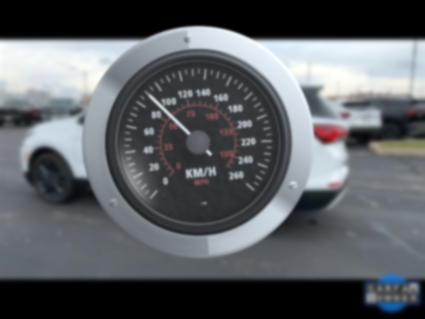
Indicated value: value=90 unit=km/h
